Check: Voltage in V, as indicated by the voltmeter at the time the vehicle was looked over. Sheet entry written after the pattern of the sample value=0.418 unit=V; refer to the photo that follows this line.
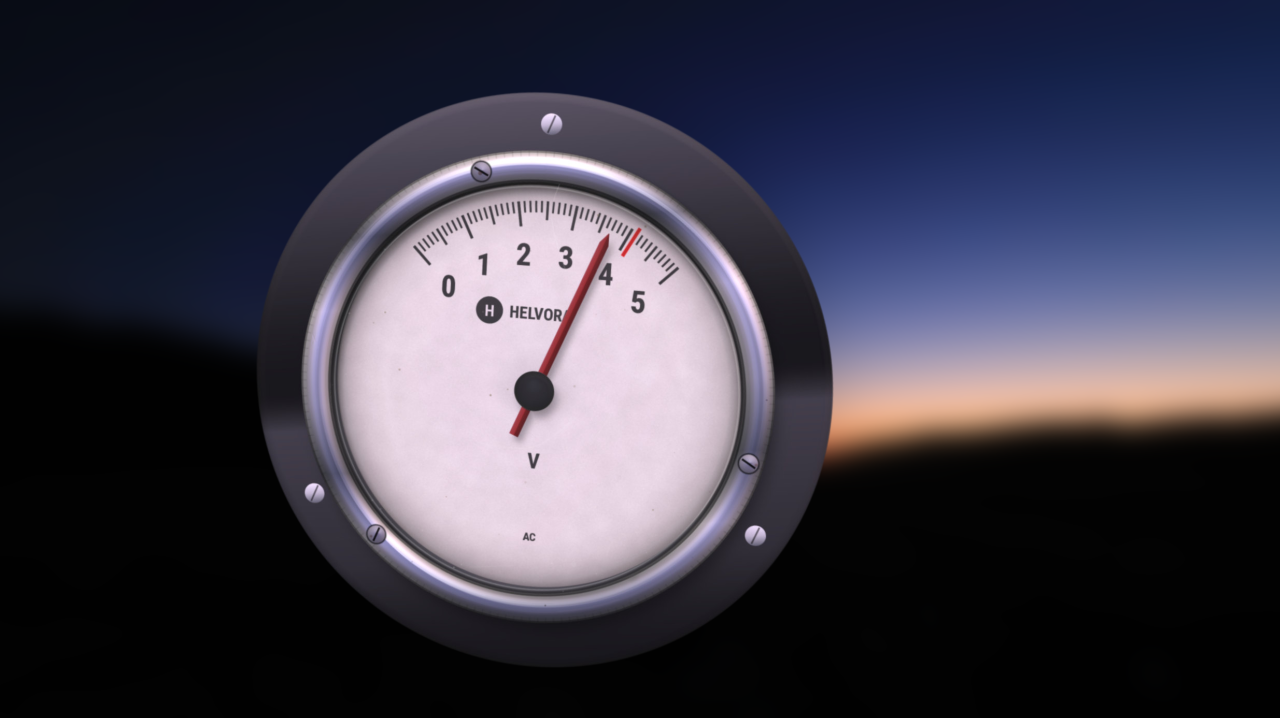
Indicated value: value=3.7 unit=V
